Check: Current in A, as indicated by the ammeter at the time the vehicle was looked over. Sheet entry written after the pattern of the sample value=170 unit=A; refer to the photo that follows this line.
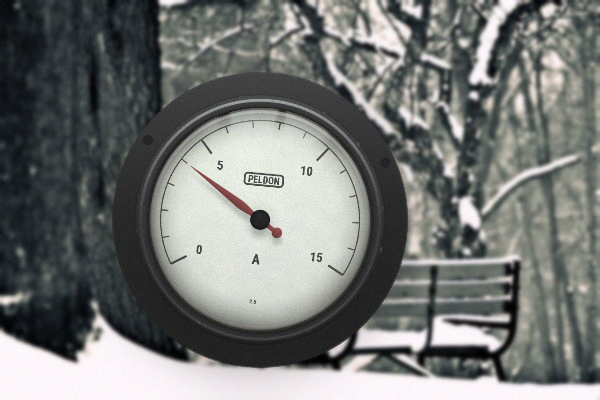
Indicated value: value=4 unit=A
